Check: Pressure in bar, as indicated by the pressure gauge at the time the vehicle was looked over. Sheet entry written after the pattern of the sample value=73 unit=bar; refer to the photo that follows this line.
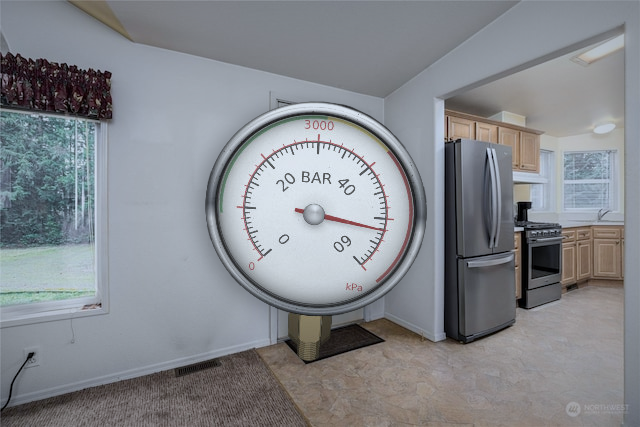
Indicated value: value=52 unit=bar
